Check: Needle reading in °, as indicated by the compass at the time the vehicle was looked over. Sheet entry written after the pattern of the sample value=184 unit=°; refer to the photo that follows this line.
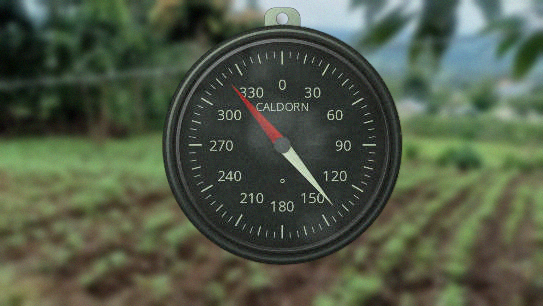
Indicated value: value=320 unit=°
